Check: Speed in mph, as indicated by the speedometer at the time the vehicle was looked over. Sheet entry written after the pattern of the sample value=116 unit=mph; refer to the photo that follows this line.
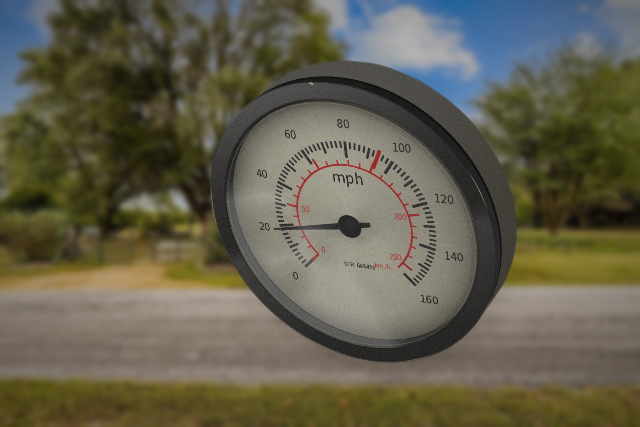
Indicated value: value=20 unit=mph
